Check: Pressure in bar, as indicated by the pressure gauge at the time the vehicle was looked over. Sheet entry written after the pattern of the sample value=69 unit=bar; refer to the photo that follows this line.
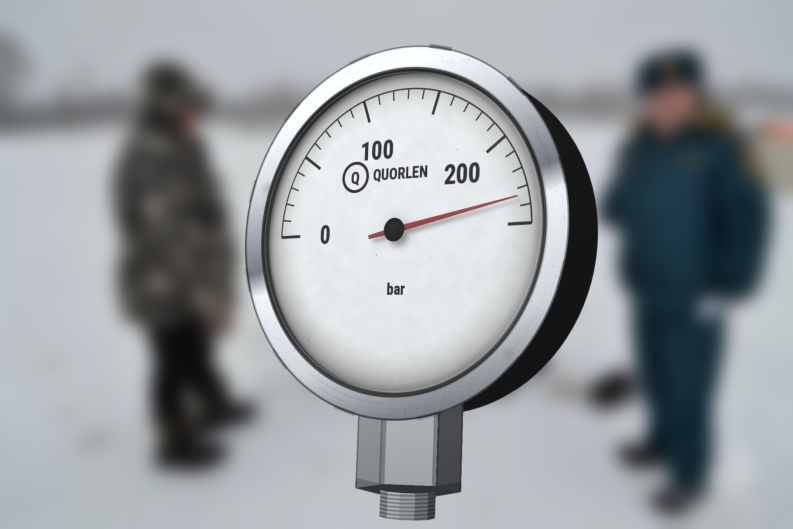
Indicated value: value=235 unit=bar
